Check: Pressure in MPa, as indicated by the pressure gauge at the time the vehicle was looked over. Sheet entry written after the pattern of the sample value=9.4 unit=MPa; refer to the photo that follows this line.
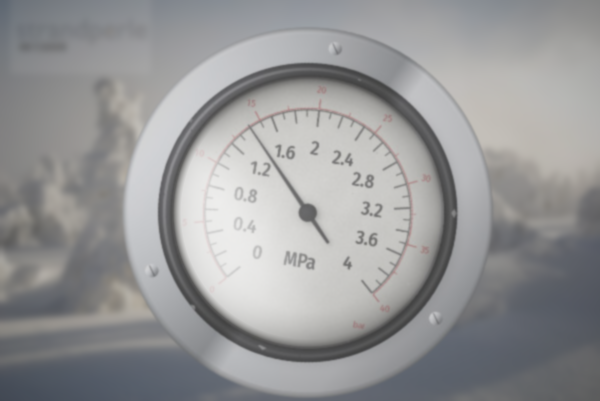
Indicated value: value=1.4 unit=MPa
